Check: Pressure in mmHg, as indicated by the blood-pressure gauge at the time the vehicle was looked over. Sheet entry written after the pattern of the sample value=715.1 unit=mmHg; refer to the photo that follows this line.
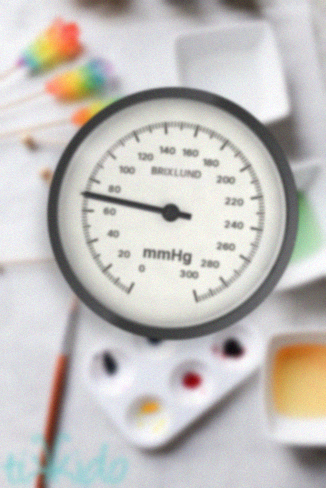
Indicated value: value=70 unit=mmHg
